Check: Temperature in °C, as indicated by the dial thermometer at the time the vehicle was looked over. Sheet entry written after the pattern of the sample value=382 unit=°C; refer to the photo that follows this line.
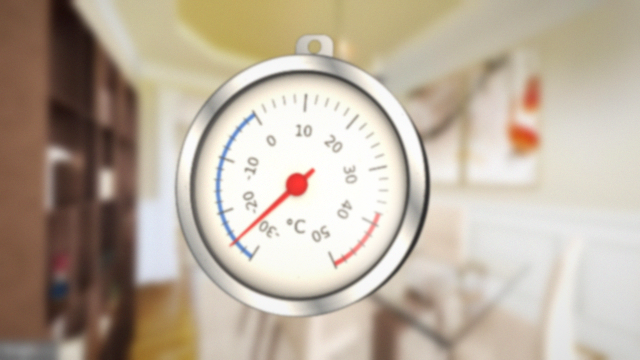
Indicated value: value=-26 unit=°C
